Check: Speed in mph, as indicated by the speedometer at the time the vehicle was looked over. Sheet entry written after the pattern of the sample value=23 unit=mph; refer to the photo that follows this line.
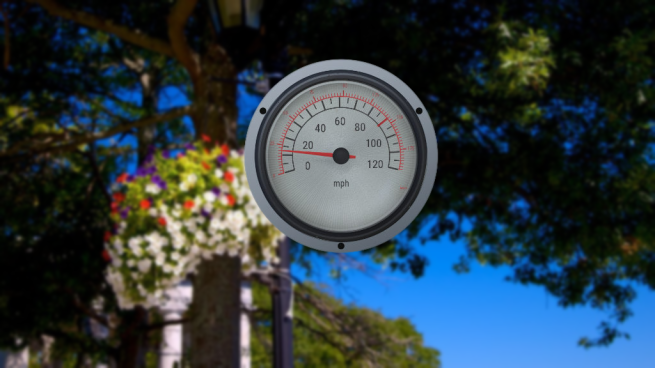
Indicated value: value=12.5 unit=mph
